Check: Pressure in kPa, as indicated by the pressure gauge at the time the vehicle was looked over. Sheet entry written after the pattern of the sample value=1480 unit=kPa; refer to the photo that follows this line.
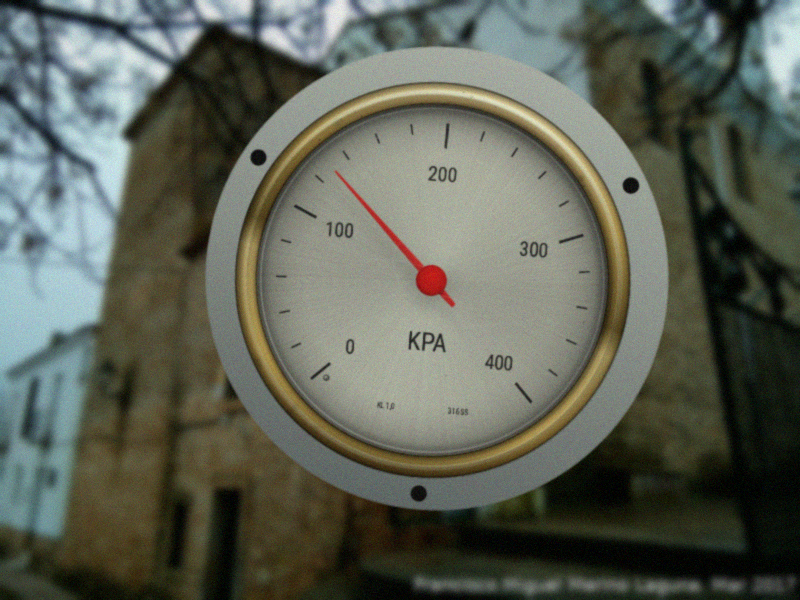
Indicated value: value=130 unit=kPa
